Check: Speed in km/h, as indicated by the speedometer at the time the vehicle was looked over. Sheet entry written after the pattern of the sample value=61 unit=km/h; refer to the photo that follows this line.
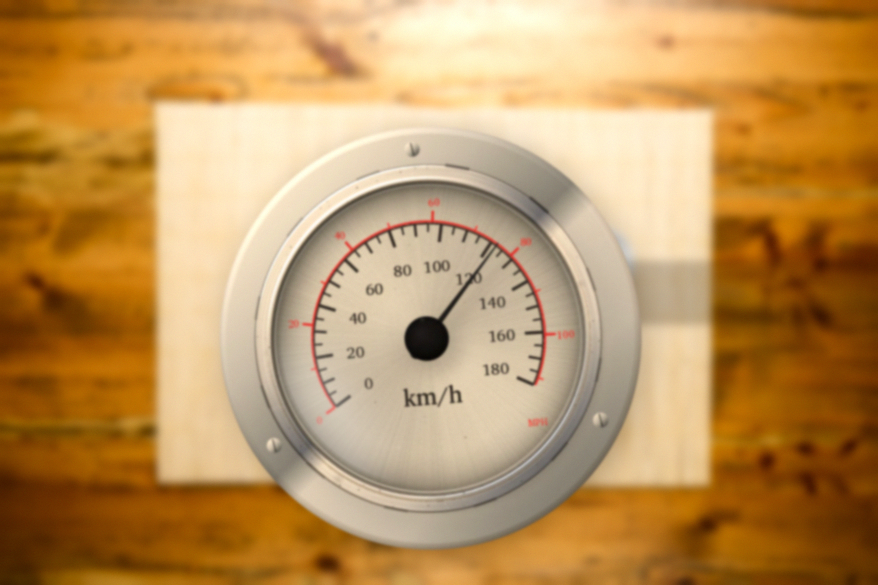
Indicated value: value=122.5 unit=km/h
